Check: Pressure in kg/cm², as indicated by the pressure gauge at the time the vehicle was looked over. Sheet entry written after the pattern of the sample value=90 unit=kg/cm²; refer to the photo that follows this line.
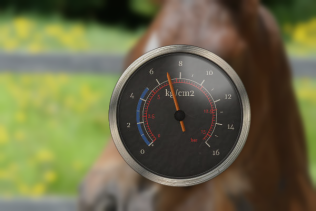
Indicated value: value=7 unit=kg/cm²
